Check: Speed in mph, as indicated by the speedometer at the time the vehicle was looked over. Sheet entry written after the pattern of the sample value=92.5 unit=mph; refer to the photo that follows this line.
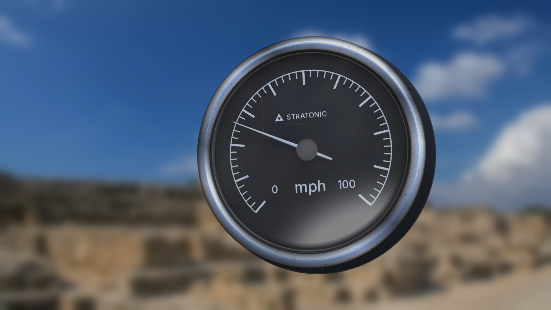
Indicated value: value=26 unit=mph
